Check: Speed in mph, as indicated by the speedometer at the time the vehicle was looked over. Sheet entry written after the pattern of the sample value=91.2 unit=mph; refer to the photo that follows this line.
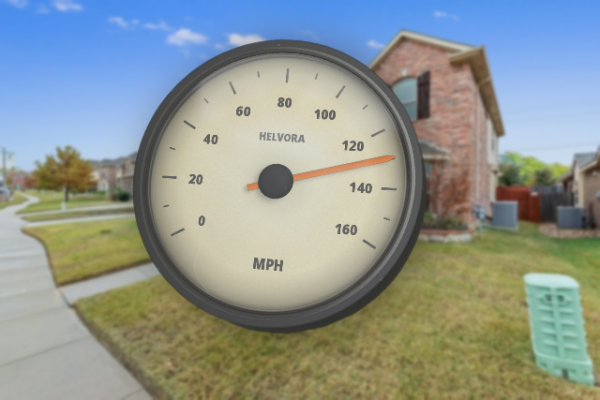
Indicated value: value=130 unit=mph
